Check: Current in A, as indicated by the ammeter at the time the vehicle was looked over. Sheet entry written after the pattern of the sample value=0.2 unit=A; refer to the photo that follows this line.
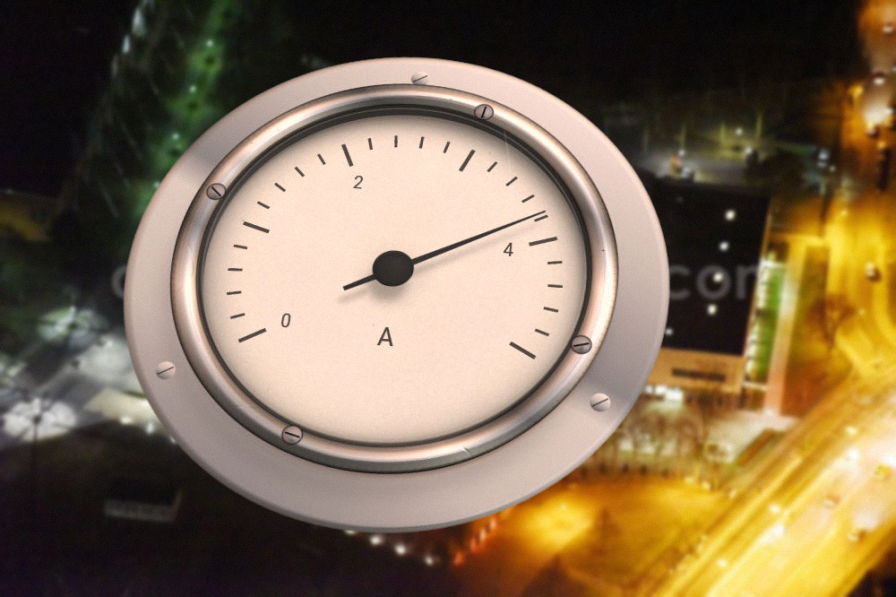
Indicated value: value=3.8 unit=A
